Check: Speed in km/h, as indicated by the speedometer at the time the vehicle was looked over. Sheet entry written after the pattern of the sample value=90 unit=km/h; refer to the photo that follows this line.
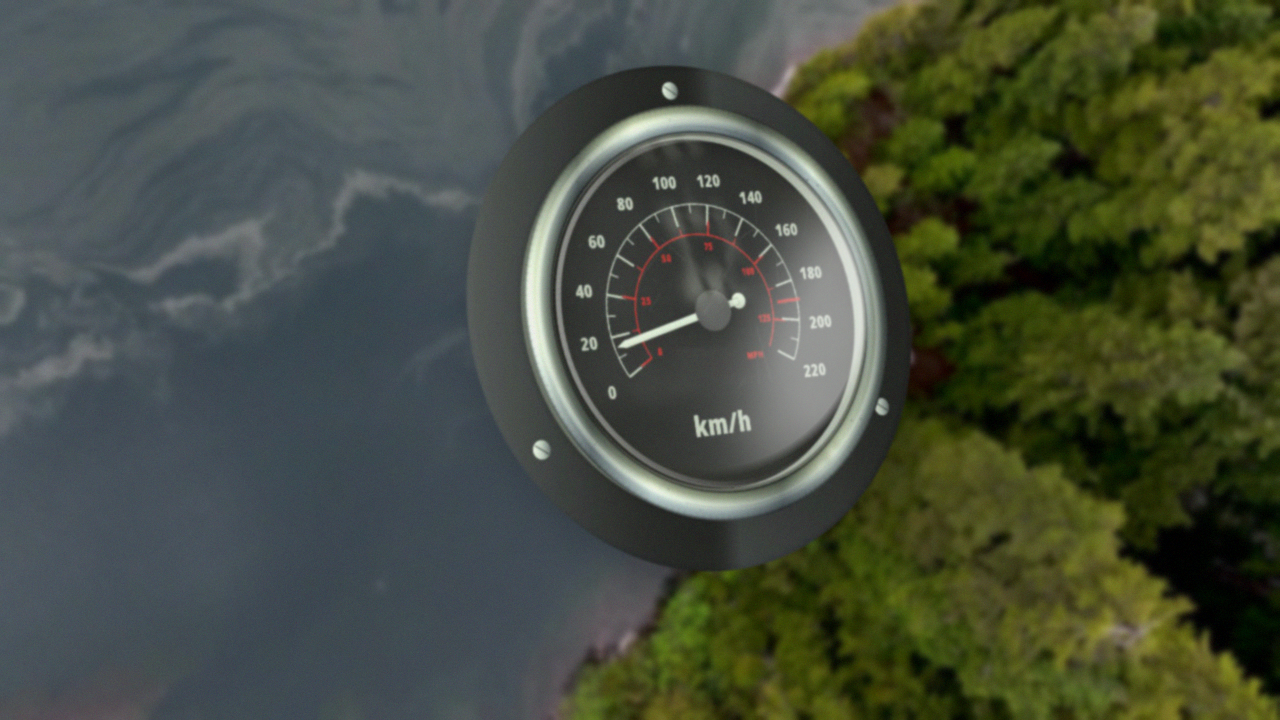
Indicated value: value=15 unit=km/h
